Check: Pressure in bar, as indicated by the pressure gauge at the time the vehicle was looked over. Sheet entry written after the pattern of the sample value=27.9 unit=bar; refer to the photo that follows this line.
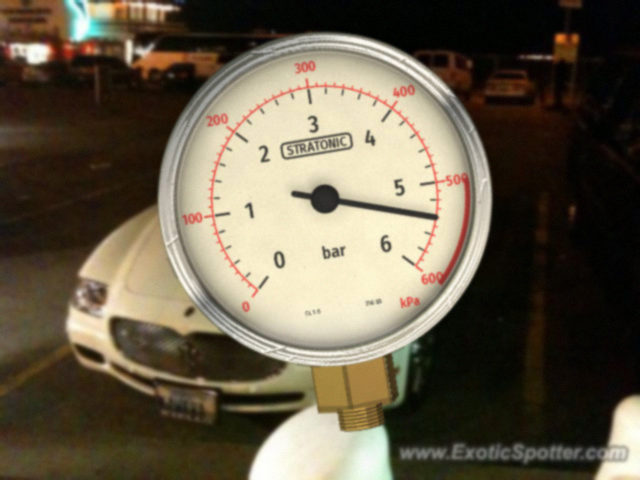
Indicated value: value=5.4 unit=bar
